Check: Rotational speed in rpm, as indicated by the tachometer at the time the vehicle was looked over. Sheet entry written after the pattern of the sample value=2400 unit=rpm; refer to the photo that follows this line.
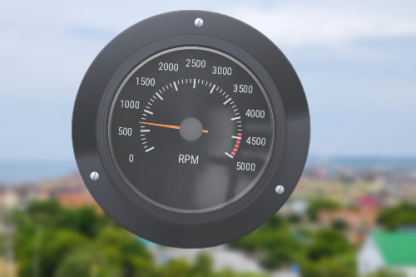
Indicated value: value=700 unit=rpm
